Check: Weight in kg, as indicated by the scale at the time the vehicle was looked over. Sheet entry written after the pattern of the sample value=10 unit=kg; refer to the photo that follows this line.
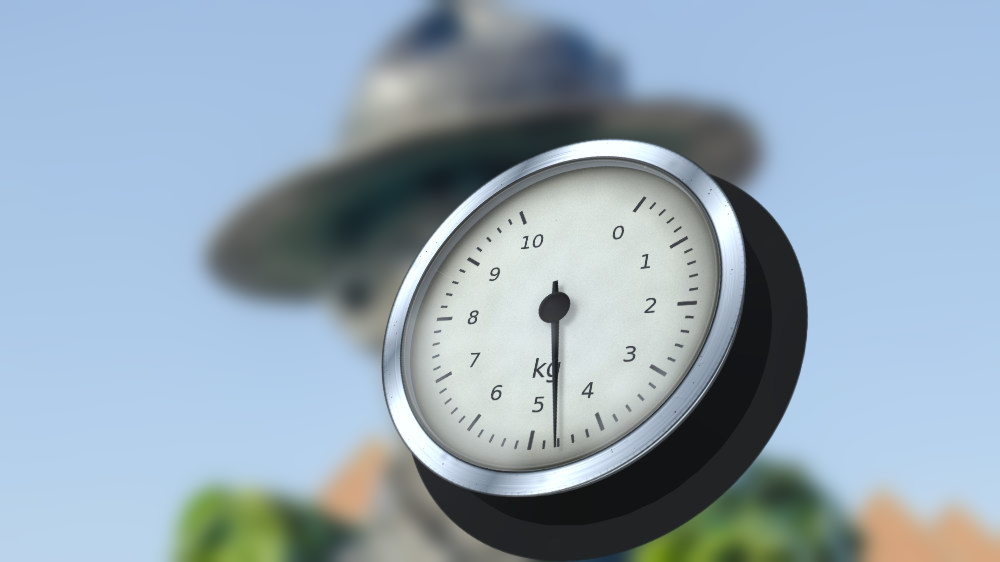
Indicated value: value=4.6 unit=kg
